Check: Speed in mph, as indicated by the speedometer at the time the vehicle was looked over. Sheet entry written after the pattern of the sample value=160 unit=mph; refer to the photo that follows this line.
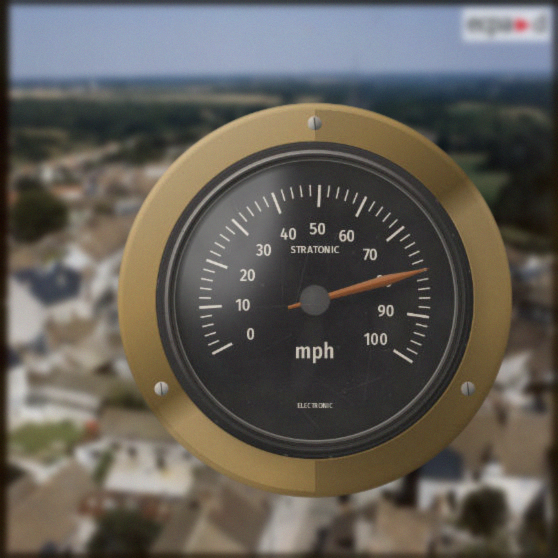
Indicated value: value=80 unit=mph
